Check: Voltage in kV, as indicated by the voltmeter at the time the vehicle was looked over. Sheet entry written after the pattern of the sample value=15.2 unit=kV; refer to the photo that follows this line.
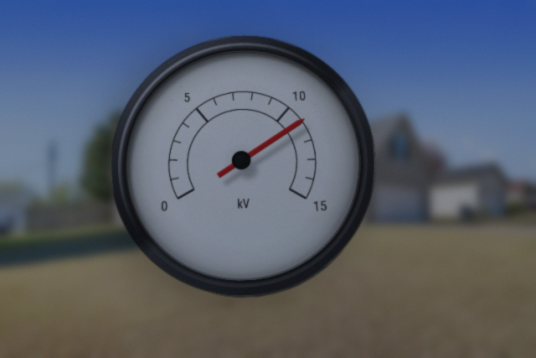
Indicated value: value=11 unit=kV
